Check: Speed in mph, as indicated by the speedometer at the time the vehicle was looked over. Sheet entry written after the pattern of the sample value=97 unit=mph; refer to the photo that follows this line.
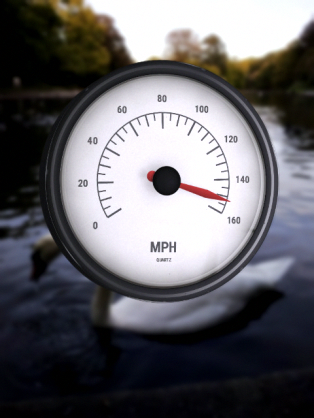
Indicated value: value=152.5 unit=mph
